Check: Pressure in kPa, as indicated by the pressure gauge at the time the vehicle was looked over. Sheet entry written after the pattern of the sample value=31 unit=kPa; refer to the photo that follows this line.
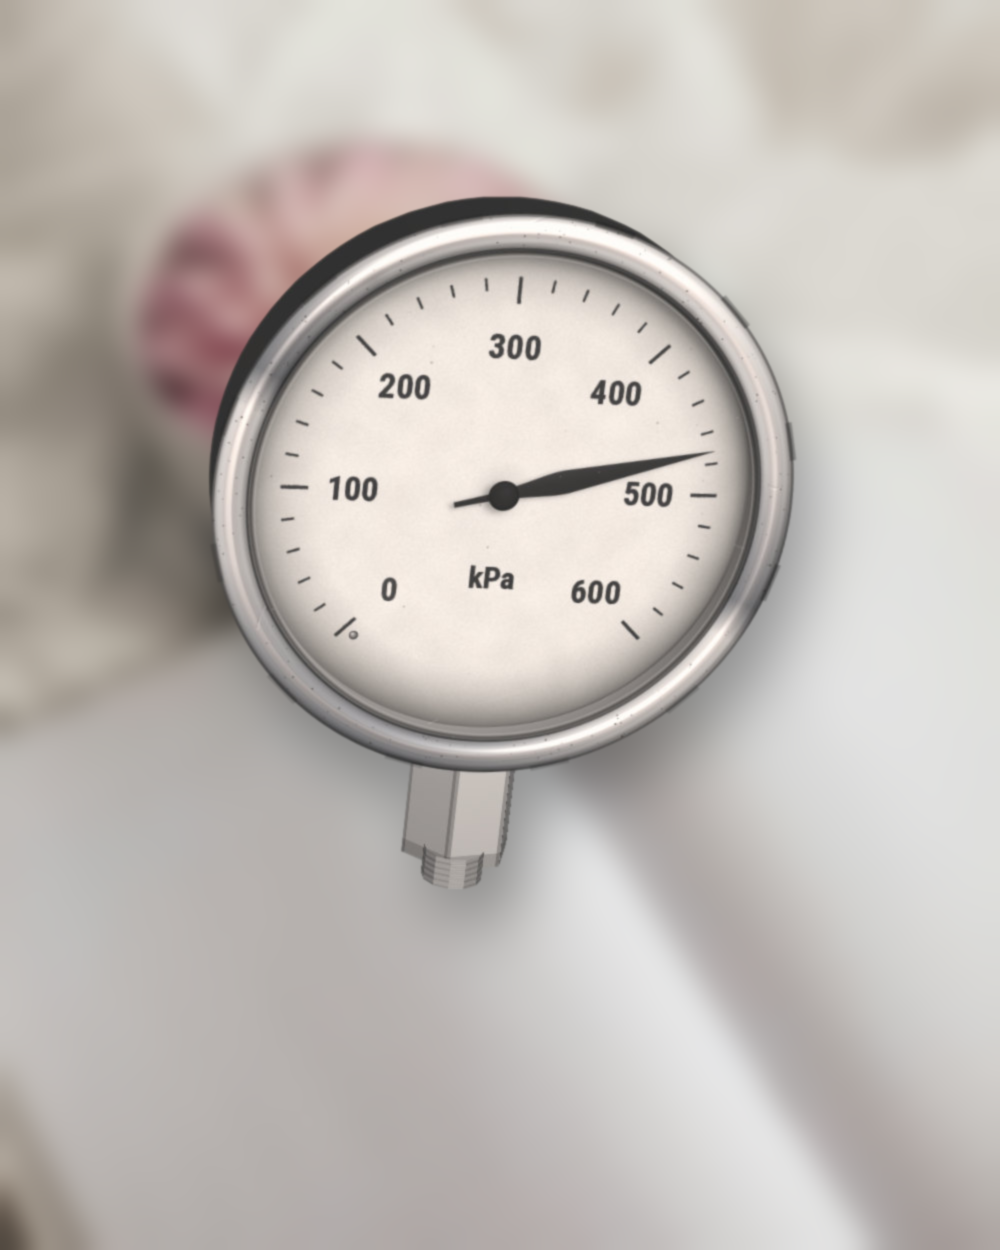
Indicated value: value=470 unit=kPa
